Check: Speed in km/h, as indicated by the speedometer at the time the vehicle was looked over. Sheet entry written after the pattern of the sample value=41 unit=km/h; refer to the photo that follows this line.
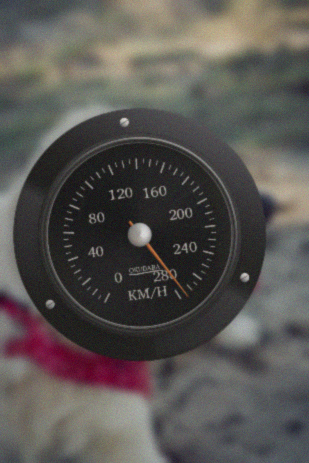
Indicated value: value=275 unit=km/h
